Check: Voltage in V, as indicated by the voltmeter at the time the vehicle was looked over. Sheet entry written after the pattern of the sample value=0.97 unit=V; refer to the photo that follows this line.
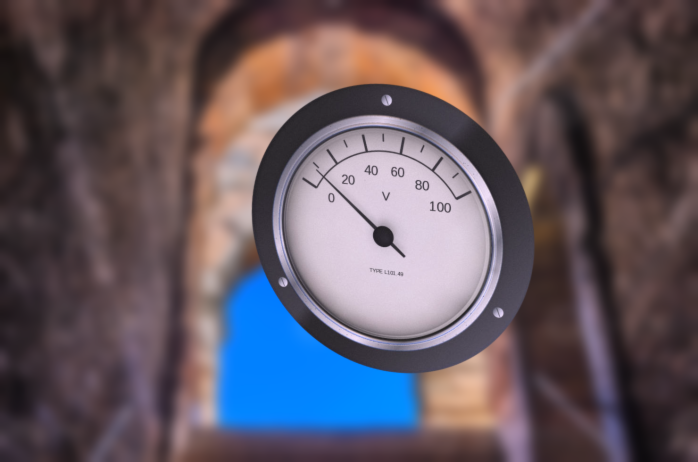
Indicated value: value=10 unit=V
